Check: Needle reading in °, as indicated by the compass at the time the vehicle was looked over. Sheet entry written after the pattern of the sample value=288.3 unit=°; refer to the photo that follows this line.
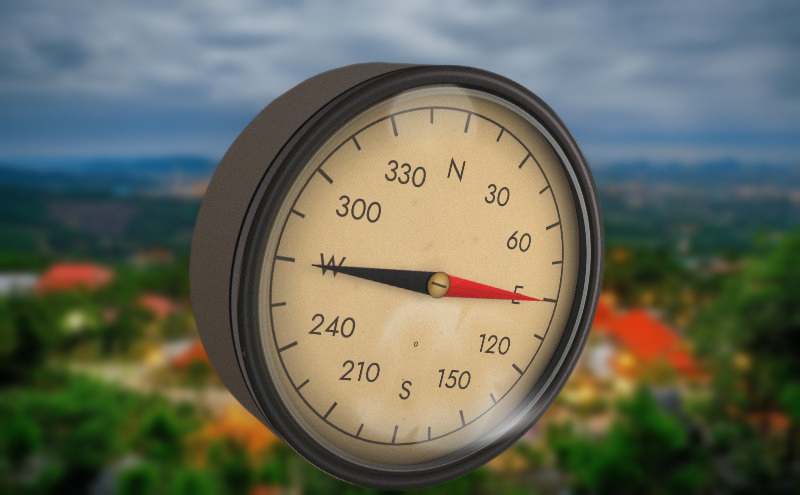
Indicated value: value=90 unit=°
